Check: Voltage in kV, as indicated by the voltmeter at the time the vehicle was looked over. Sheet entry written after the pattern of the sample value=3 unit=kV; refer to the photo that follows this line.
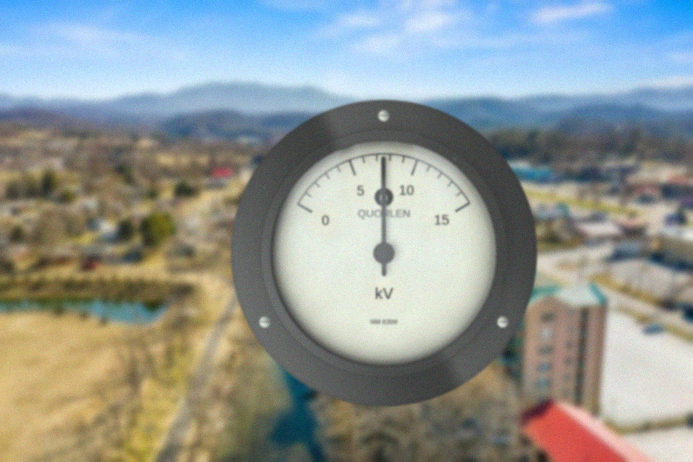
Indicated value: value=7.5 unit=kV
